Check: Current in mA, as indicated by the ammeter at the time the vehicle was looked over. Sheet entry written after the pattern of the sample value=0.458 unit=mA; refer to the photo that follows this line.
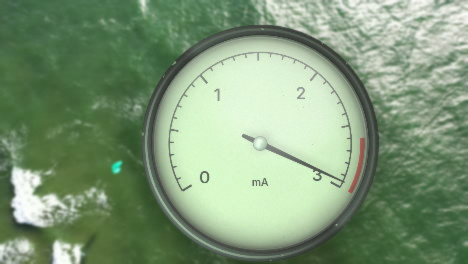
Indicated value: value=2.95 unit=mA
